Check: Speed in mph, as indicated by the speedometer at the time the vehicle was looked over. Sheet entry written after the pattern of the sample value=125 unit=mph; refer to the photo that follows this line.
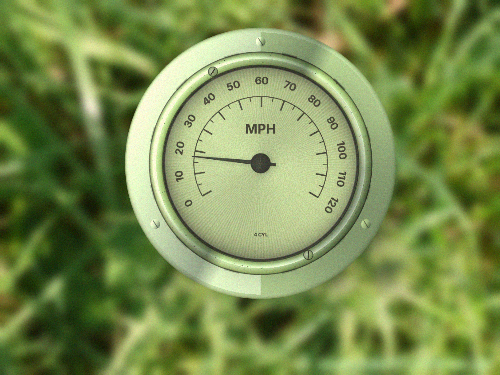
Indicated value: value=17.5 unit=mph
